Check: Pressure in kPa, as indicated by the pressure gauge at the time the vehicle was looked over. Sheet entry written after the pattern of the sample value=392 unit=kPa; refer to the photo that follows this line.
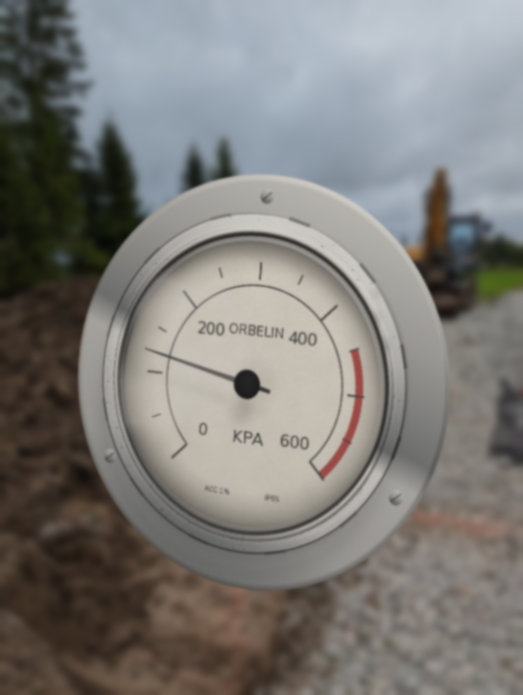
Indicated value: value=125 unit=kPa
